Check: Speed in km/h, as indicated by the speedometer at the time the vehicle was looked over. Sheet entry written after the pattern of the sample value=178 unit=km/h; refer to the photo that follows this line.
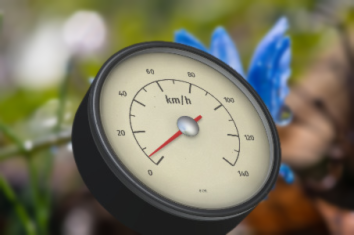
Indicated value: value=5 unit=km/h
